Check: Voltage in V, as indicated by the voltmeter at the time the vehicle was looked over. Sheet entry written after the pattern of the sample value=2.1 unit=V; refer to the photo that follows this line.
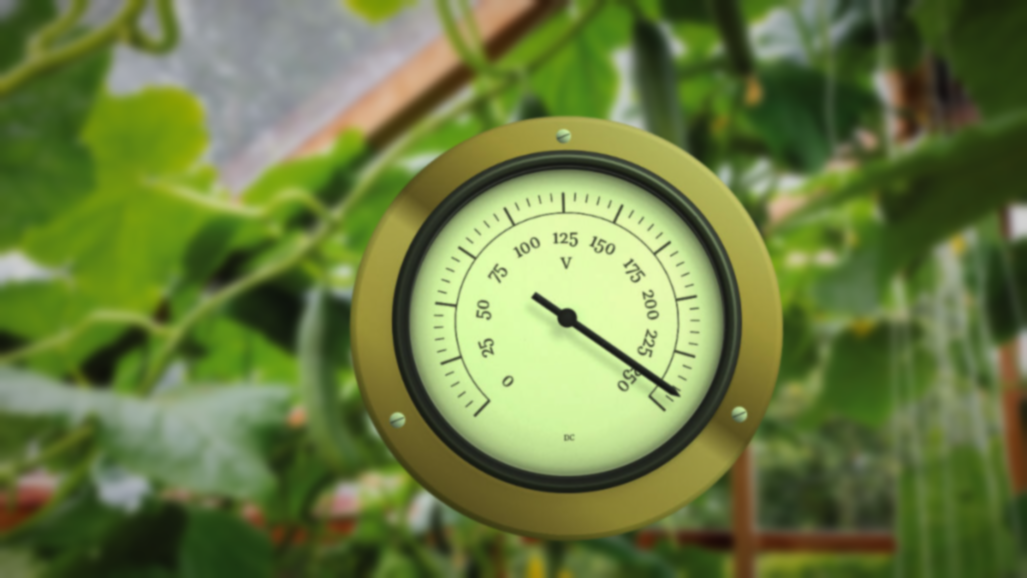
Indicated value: value=242.5 unit=V
